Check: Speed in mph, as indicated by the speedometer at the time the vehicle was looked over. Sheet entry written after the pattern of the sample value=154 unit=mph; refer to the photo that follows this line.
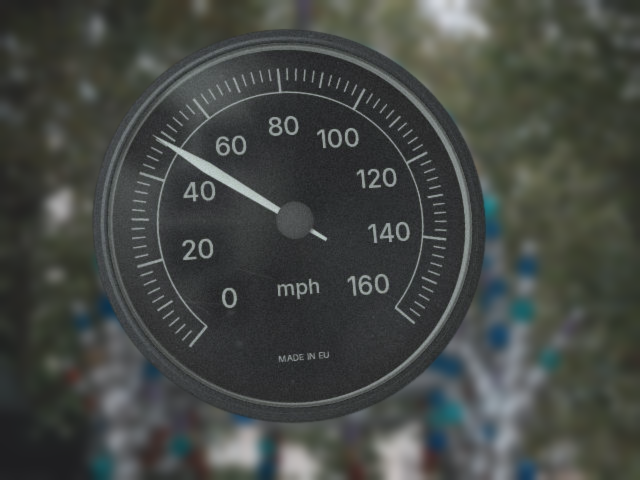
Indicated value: value=48 unit=mph
